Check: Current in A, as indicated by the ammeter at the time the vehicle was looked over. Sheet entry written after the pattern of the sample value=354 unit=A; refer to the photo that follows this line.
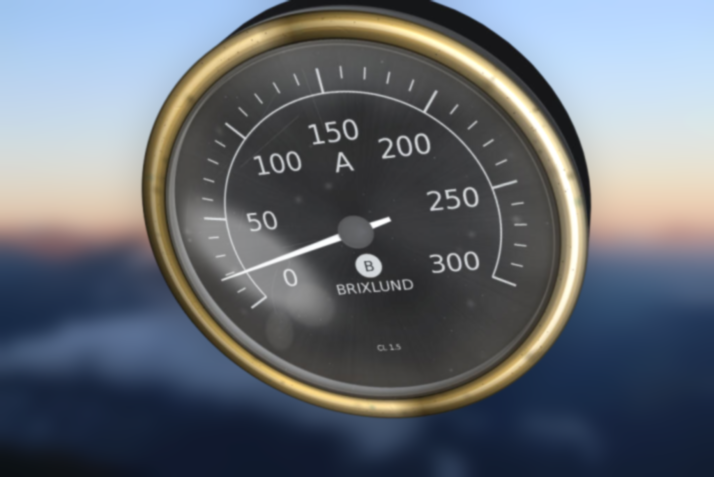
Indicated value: value=20 unit=A
